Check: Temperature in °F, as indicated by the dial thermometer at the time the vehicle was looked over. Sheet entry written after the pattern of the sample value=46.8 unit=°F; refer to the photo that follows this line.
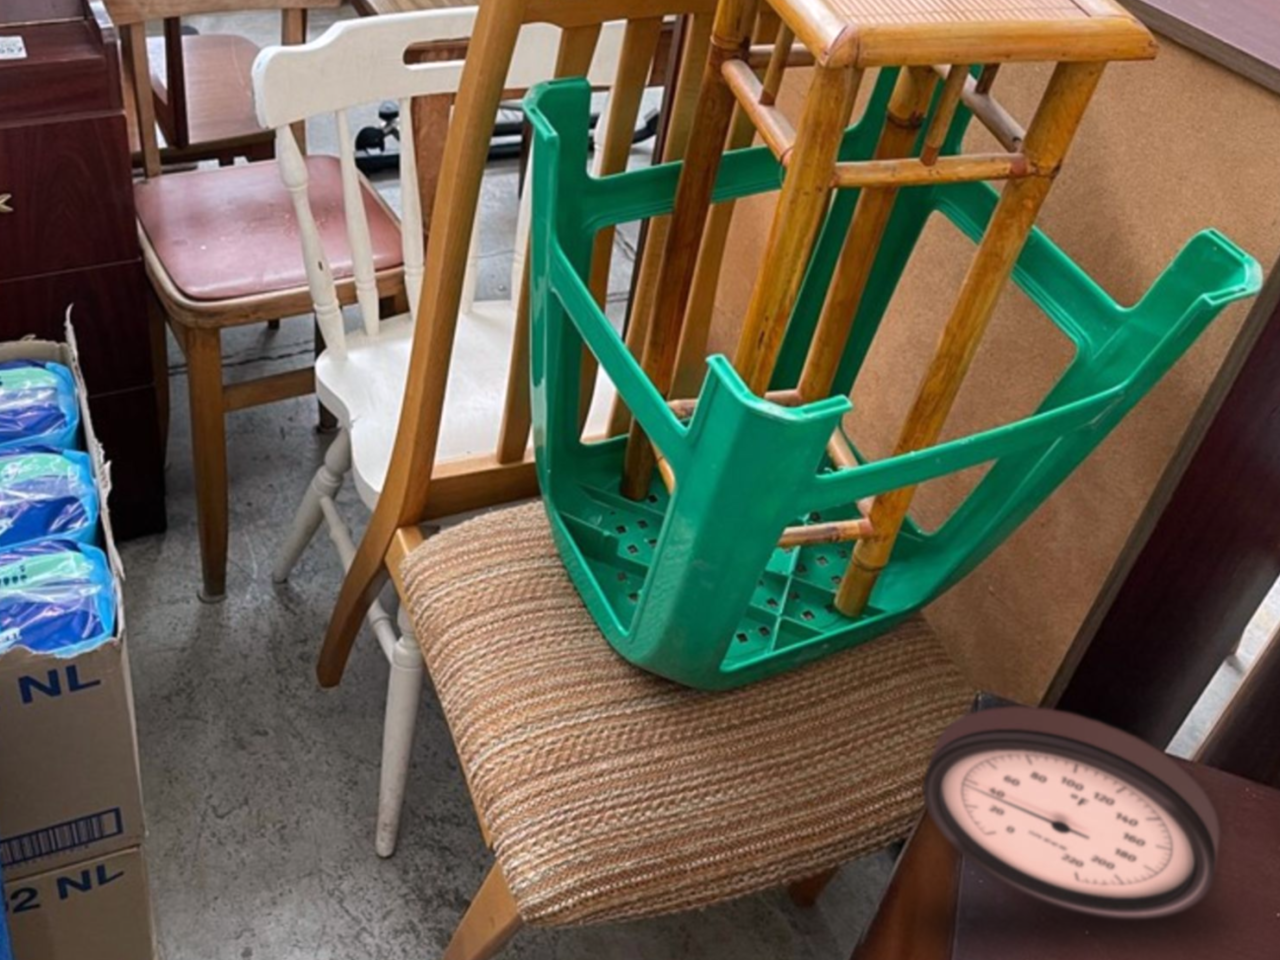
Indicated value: value=40 unit=°F
